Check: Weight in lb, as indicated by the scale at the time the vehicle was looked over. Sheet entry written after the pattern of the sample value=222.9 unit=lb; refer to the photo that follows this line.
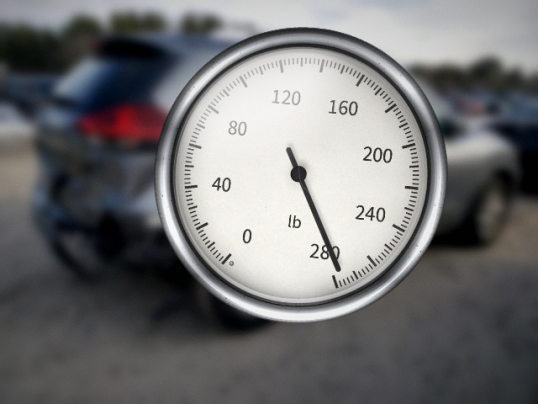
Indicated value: value=276 unit=lb
